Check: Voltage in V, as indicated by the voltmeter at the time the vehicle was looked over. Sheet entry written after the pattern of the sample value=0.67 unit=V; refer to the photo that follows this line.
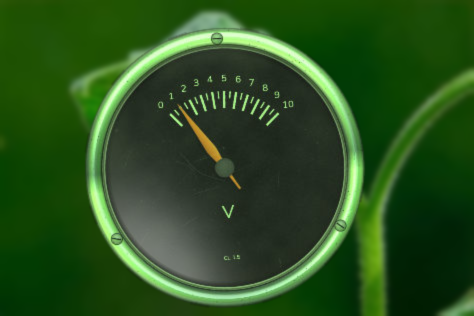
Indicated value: value=1 unit=V
